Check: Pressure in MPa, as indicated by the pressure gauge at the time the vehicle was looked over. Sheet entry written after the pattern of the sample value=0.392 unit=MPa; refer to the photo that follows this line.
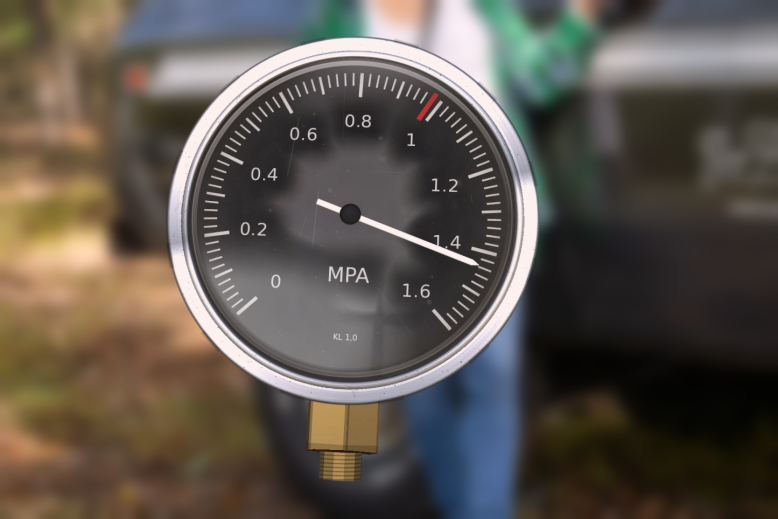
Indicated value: value=1.44 unit=MPa
